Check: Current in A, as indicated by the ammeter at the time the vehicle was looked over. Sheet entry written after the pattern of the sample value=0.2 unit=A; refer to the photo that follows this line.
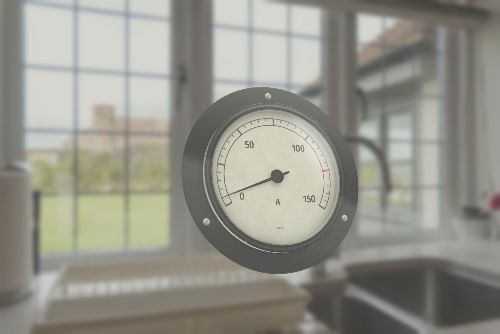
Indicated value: value=5 unit=A
